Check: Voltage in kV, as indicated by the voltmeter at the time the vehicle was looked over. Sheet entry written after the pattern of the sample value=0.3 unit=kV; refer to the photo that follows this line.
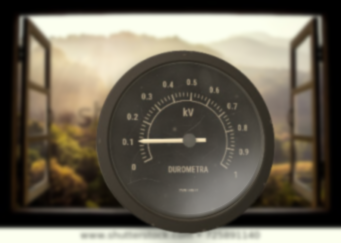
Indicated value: value=0.1 unit=kV
